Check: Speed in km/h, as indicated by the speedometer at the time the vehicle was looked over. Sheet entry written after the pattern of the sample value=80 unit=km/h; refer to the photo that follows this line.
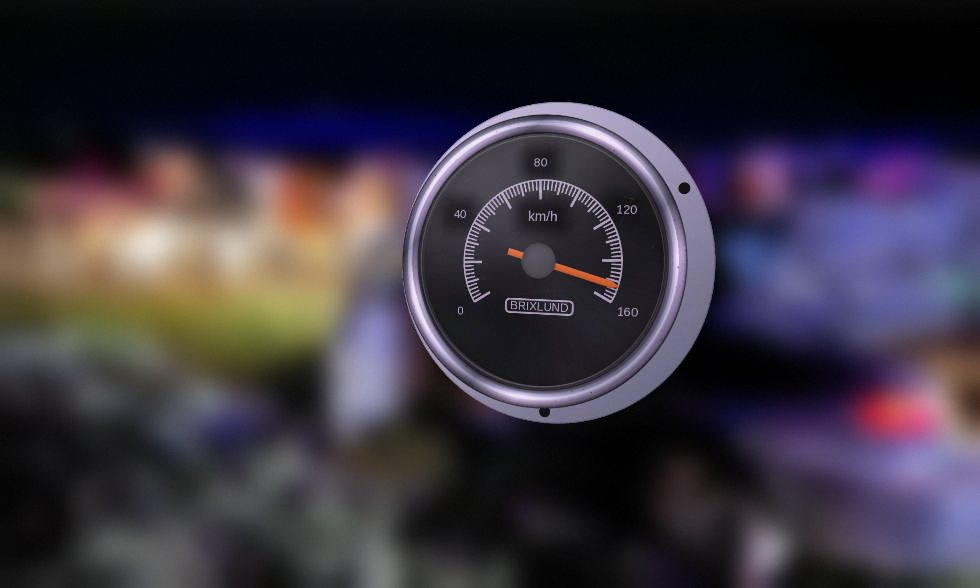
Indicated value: value=152 unit=km/h
